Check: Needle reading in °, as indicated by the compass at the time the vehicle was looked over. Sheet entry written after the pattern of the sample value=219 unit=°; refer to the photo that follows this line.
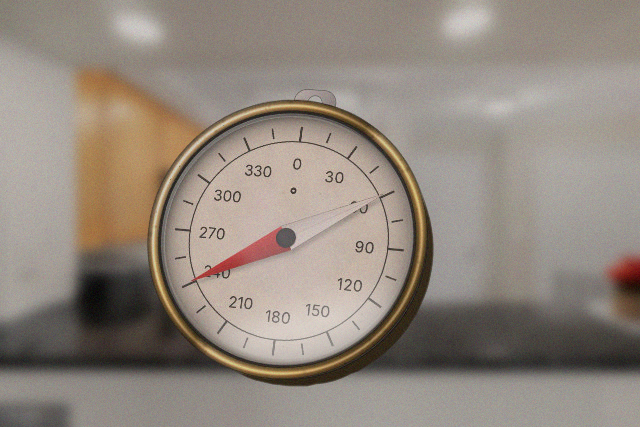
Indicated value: value=240 unit=°
